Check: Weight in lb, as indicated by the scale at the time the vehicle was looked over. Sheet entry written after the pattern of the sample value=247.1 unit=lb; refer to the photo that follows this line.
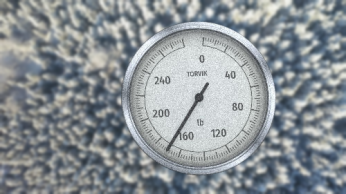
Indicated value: value=170 unit=lb
